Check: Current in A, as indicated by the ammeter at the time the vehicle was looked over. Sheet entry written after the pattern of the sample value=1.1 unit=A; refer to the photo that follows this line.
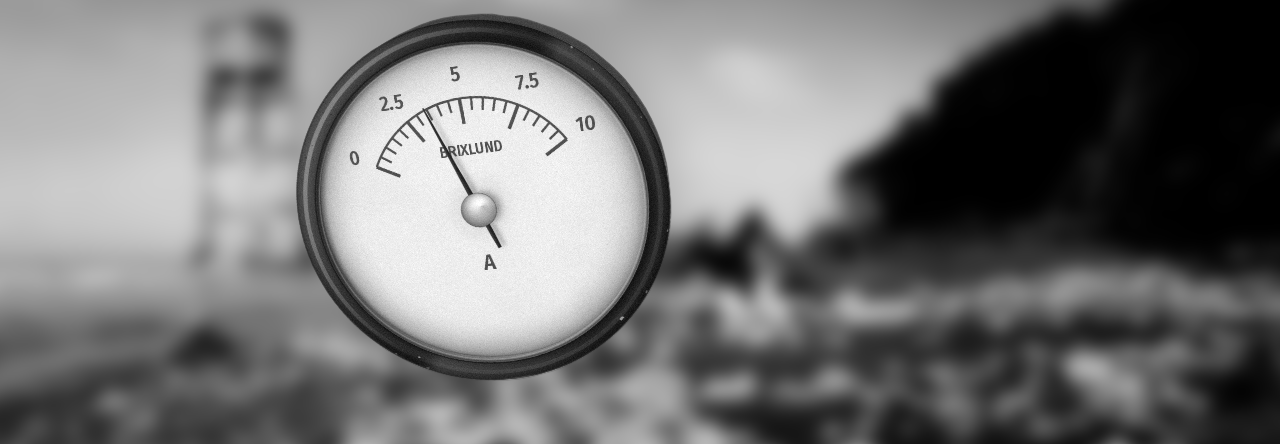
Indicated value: value=3.5 unit=A
